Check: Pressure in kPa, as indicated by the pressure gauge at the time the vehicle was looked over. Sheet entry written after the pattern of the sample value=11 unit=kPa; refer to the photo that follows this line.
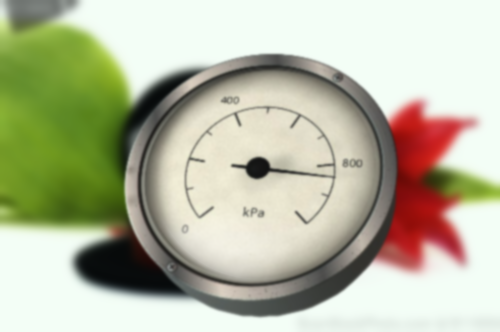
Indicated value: value=850 unit=kPa
